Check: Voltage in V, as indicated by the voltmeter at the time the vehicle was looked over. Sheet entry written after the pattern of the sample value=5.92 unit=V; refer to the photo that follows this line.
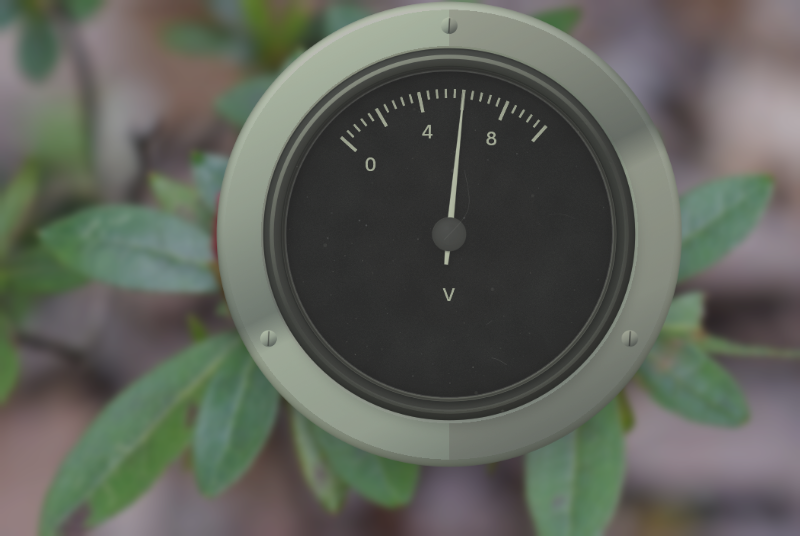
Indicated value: value=6 unit=V
